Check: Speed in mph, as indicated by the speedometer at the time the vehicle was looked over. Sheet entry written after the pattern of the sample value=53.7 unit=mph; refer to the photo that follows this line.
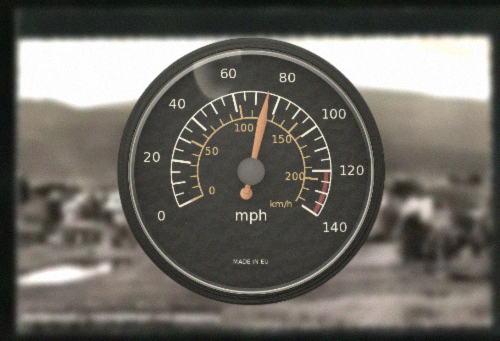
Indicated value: value=75 unit=mph
